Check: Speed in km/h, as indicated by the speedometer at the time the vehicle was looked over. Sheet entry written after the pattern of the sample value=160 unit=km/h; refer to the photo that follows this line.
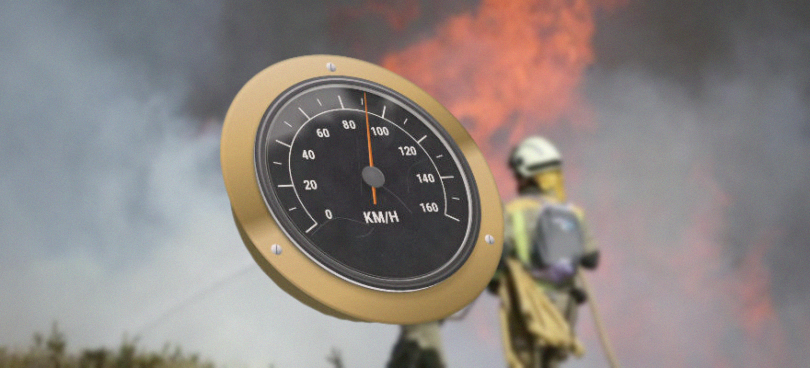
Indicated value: value=90 unit=km/h
